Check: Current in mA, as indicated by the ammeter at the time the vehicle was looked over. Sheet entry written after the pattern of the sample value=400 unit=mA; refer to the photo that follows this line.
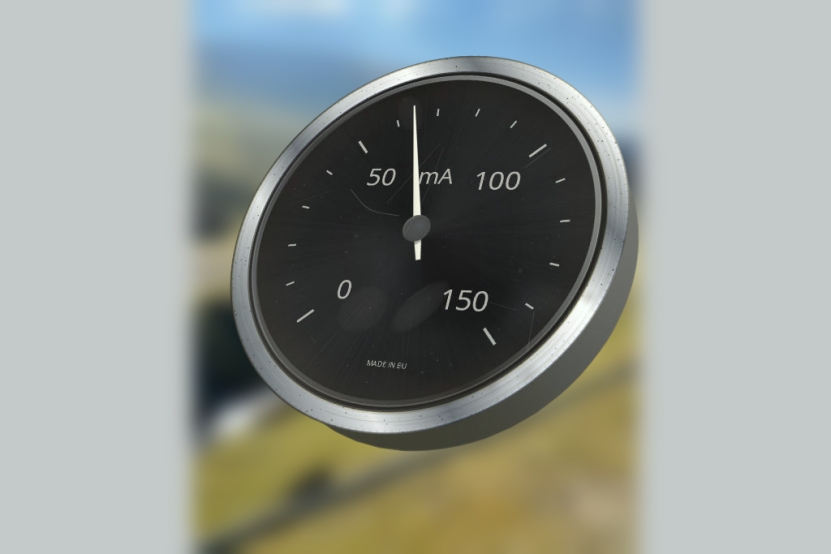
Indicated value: value=65 unit=mA
